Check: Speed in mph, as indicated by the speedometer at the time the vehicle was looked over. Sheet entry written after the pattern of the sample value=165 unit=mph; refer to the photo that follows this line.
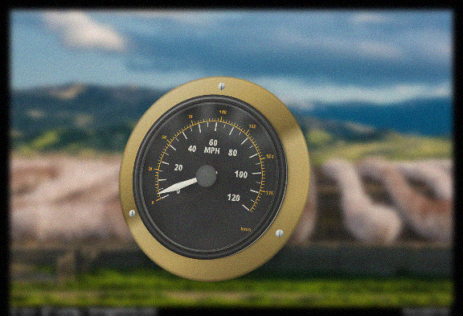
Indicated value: value=2.5 unit=mph
